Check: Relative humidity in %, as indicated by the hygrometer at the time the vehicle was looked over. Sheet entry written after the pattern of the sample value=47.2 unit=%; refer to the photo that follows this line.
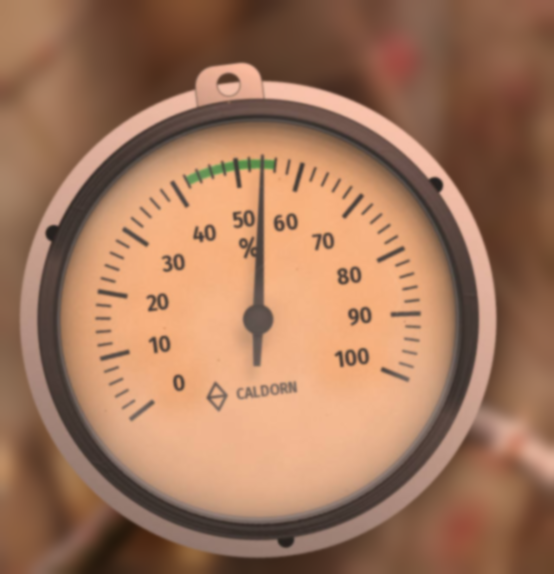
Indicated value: value=54 unit=%
